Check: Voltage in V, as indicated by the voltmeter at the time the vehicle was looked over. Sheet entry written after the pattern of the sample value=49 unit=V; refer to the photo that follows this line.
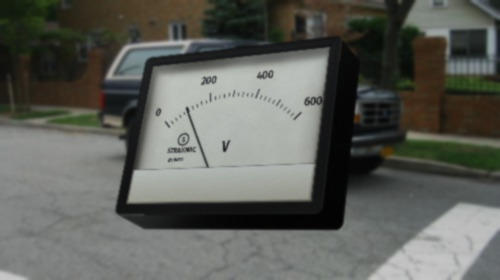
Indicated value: value=100 unit=V
